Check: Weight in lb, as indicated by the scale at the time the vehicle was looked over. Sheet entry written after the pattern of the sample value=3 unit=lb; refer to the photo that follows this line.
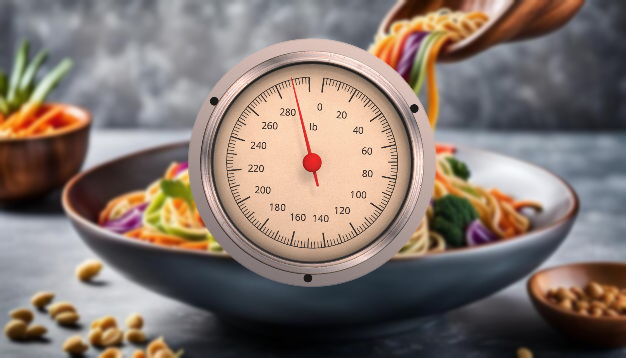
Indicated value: value=290 unit=lb
